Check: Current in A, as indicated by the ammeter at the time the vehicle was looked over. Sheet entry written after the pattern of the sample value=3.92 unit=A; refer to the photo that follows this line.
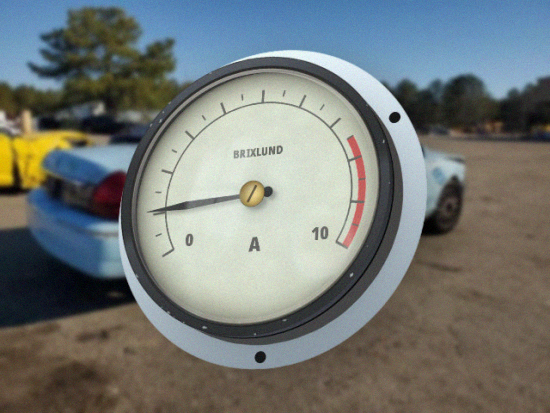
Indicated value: value=1 unit=A
